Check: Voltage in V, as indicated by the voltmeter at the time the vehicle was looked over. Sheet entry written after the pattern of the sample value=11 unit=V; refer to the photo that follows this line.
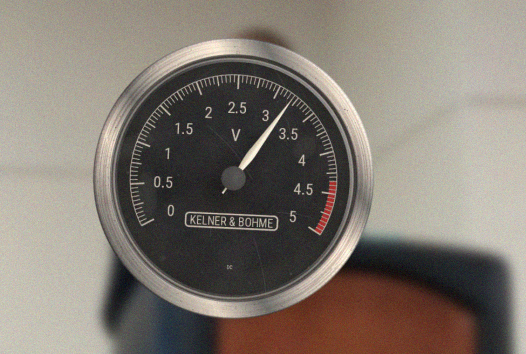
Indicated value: value=3.2 unit=V
